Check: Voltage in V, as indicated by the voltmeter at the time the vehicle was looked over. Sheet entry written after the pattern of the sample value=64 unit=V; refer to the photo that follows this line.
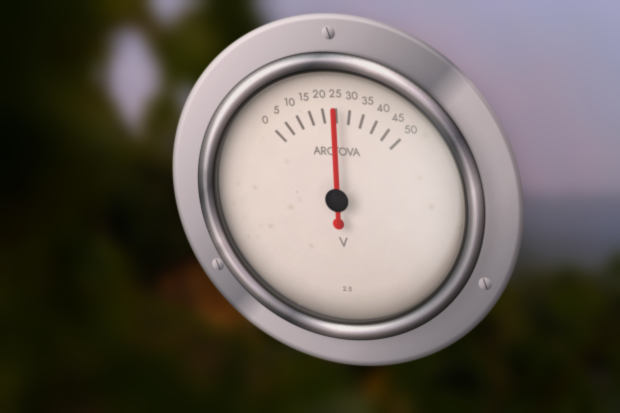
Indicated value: value=25 unit=V
